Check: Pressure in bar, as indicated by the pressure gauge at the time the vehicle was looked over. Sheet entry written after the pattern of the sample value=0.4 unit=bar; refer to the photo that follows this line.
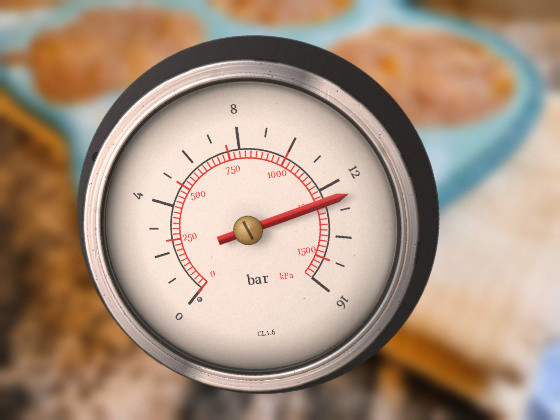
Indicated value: value=12.5 unit=bar
